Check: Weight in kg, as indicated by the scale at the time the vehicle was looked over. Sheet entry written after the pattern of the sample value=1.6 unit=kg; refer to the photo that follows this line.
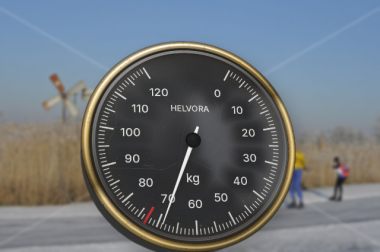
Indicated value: value=69 unit=kg
